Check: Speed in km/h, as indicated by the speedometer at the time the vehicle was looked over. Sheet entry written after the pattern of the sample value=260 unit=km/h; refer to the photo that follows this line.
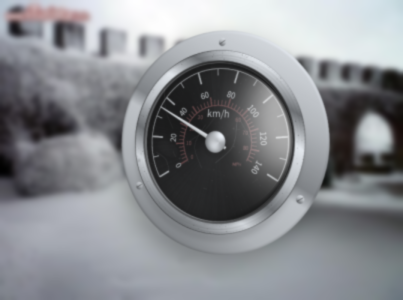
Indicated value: value=35 unit=km/h
